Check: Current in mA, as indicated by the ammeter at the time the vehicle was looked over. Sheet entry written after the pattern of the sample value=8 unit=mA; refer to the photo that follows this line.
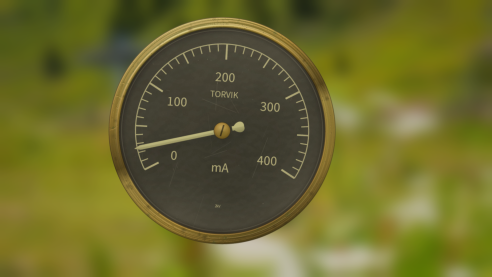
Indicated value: value=25 unit=mA
